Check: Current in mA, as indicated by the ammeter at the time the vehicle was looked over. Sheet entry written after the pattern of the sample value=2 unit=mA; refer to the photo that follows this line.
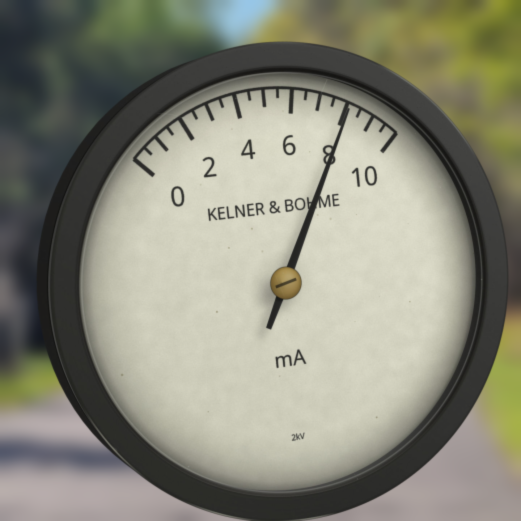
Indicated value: value=8 unit=mA
